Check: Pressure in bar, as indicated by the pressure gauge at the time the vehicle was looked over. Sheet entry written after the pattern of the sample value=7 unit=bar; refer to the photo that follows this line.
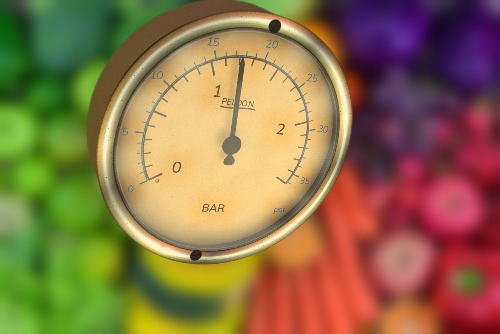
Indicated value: value=1.2 unit=bar
